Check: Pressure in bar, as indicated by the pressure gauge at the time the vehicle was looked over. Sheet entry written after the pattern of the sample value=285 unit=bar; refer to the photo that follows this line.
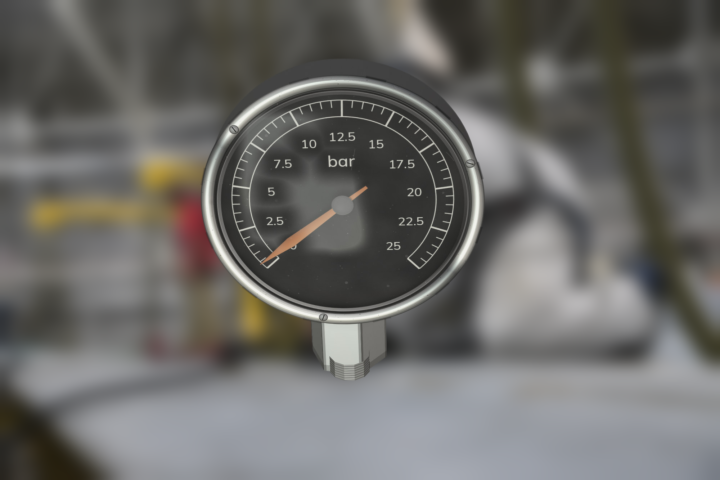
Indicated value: value=0.5 unit=bar
